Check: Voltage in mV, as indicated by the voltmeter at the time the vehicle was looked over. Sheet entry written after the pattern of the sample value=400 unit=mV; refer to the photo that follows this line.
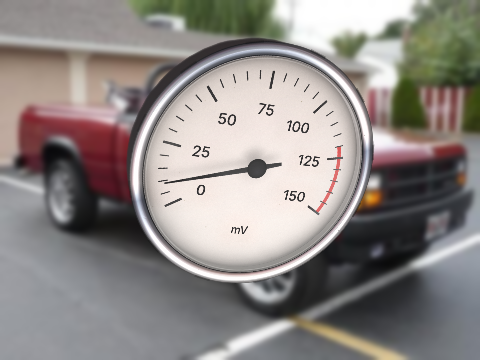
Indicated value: value=10 unit=mV
